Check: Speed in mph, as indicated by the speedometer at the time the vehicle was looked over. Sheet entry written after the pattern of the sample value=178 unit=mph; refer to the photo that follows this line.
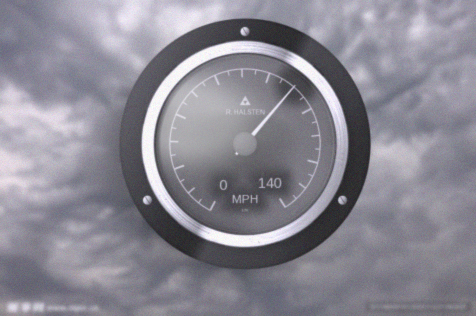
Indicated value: value=90 unit=mph
